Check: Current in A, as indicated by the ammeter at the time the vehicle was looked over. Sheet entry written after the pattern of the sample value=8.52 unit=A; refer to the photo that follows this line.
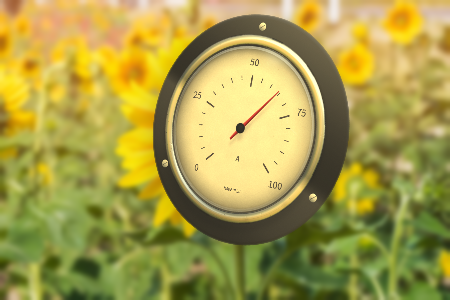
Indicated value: value=65 unit=A
